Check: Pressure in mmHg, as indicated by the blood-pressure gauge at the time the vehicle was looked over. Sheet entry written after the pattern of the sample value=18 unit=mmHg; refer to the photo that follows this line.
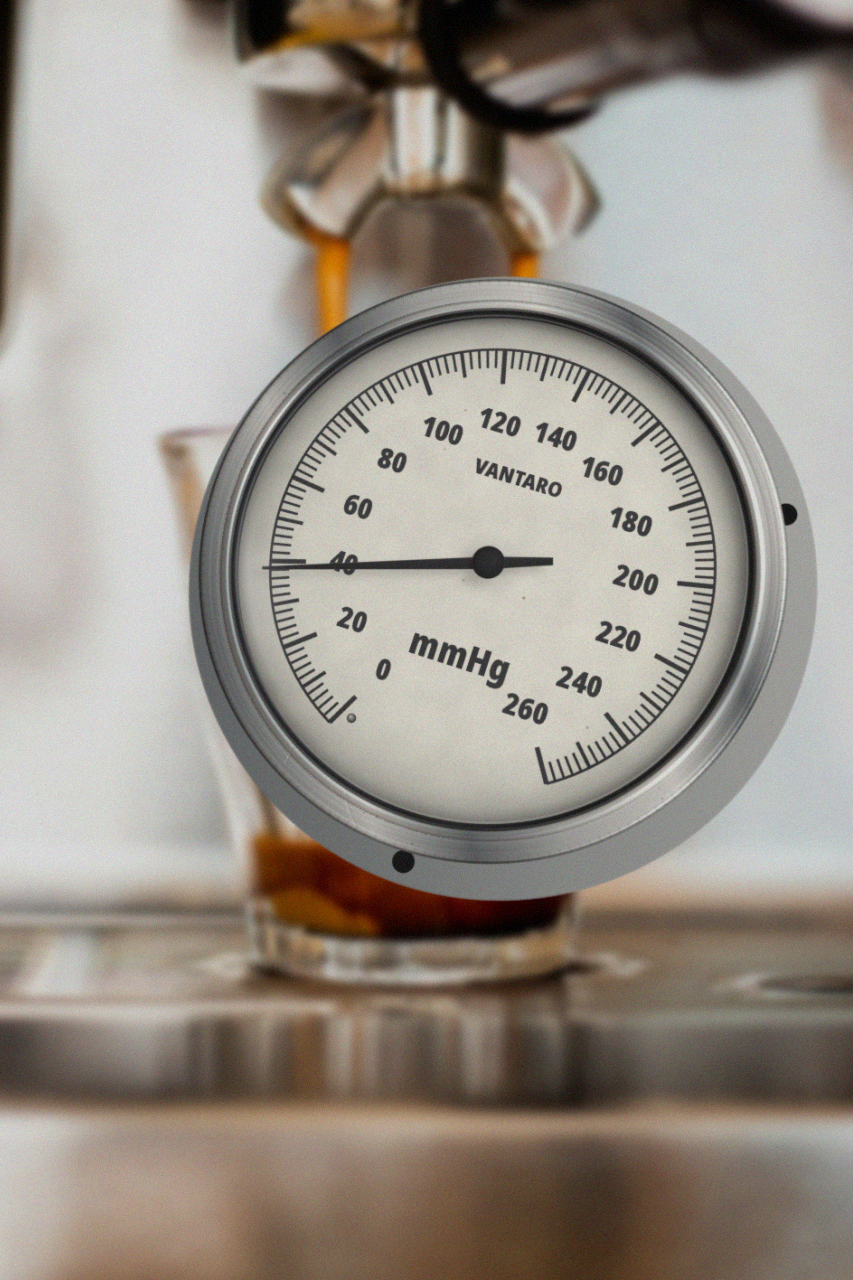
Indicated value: value=38 unit=mmHg
